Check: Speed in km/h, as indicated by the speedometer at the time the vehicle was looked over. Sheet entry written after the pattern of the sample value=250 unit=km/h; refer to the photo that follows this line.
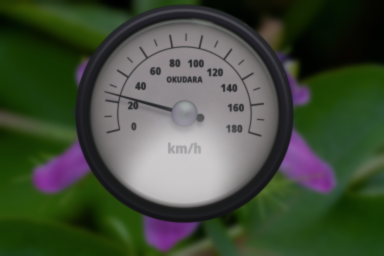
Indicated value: value=25 unit=km/h
